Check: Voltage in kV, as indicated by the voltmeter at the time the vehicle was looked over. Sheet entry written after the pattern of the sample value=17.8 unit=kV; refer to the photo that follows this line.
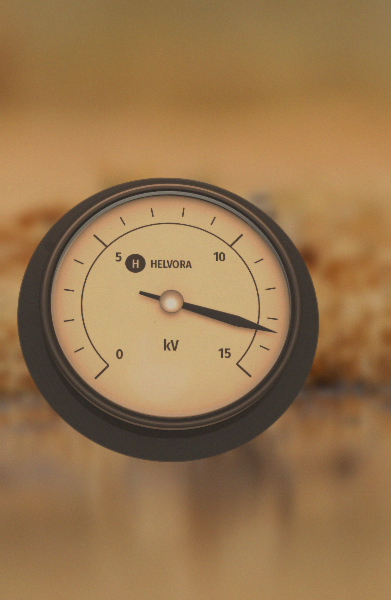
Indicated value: value=13.5 unit=kV
